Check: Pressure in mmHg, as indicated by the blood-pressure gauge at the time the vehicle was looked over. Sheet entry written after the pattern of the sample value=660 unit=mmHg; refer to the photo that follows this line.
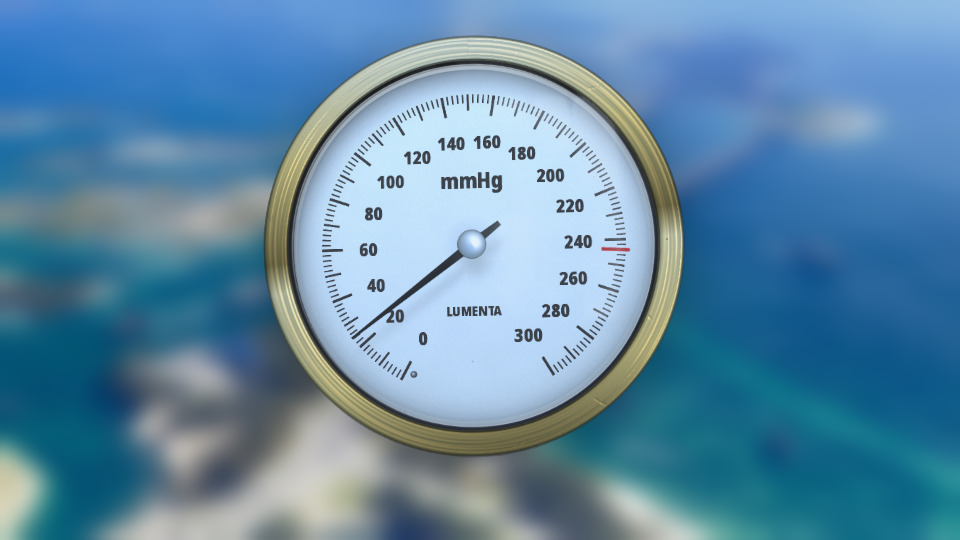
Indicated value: value=24 unit=mmHg
